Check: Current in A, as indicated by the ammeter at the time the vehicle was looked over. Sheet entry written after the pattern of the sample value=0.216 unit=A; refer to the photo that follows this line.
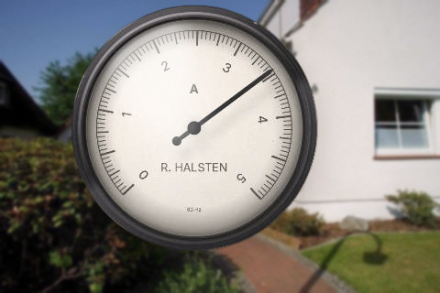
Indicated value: value=3.45 unit=A
